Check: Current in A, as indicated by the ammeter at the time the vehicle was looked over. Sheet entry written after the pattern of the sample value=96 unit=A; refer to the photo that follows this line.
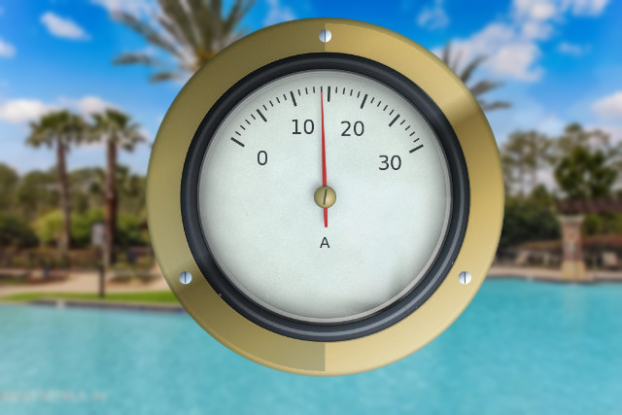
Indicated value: value=14 unit=A
